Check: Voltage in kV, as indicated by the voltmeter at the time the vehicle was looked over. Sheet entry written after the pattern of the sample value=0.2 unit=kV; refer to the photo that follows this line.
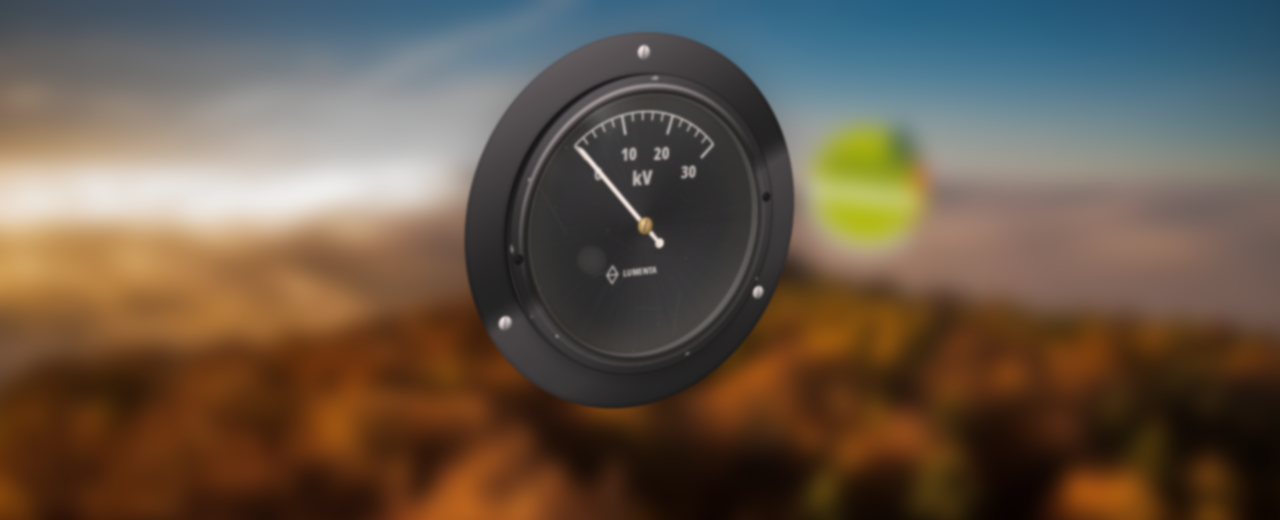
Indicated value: value=0 unit=kV
